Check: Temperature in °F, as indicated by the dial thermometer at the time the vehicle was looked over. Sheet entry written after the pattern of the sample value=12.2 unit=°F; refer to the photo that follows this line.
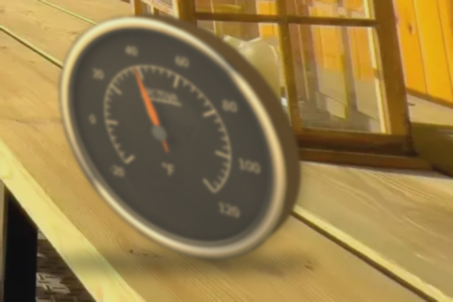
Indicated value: value=40 unit=°F
